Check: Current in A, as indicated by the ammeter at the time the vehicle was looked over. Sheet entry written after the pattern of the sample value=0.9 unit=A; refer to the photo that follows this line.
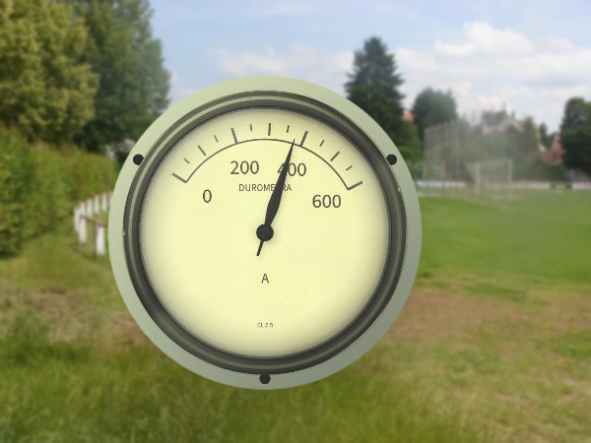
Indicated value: value=375 unit=A
